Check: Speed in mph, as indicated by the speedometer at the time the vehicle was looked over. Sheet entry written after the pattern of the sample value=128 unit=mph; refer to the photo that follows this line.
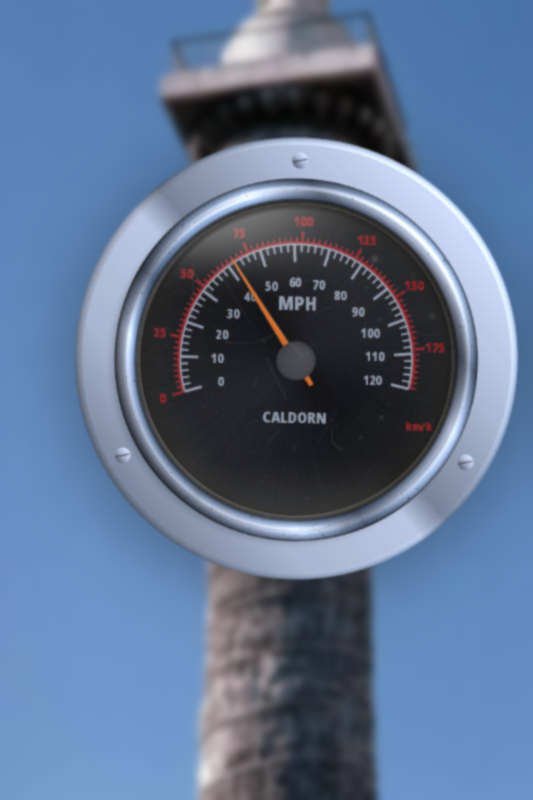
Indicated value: value=42 unit=mph
